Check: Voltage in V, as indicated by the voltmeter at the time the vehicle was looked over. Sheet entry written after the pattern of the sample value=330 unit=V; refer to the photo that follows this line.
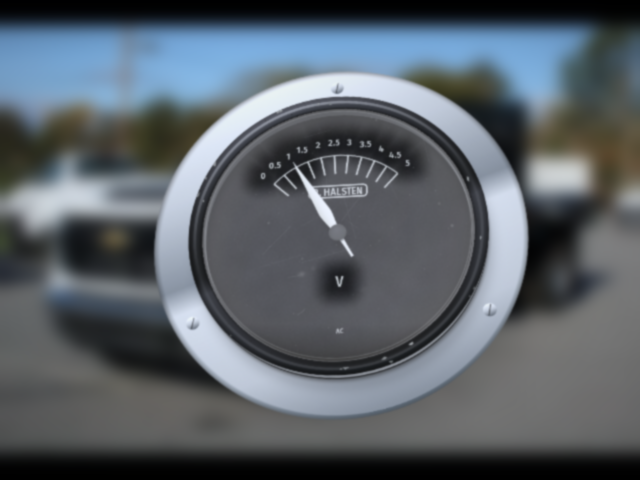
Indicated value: value=1 unit=V
